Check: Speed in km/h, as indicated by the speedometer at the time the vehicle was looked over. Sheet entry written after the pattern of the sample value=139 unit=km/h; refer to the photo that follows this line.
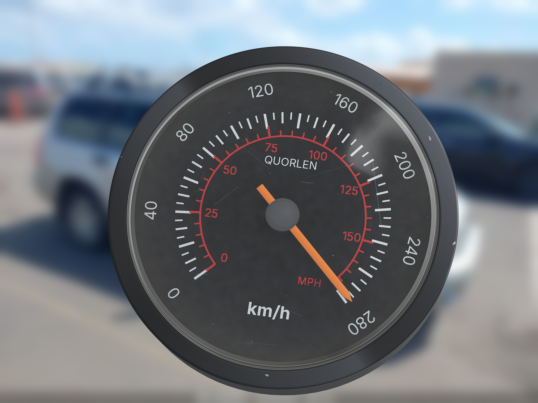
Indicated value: value=277.5 unit=km/h
